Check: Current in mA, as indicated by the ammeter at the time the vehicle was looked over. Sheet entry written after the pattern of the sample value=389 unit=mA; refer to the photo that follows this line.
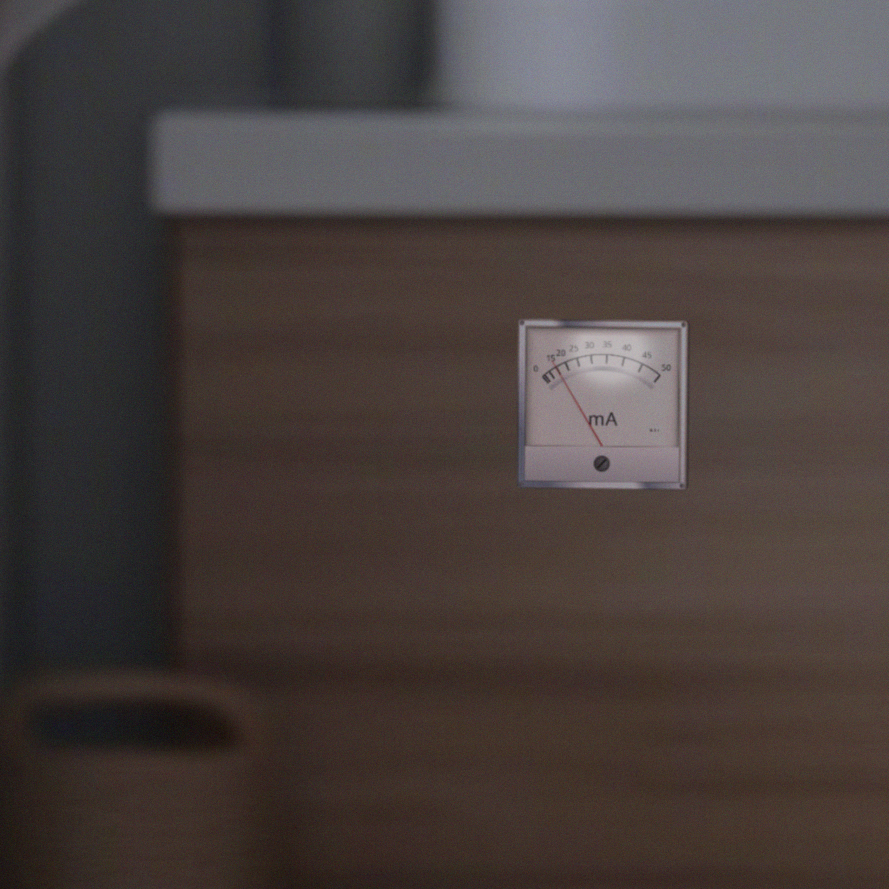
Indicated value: value=15 unit=mA
